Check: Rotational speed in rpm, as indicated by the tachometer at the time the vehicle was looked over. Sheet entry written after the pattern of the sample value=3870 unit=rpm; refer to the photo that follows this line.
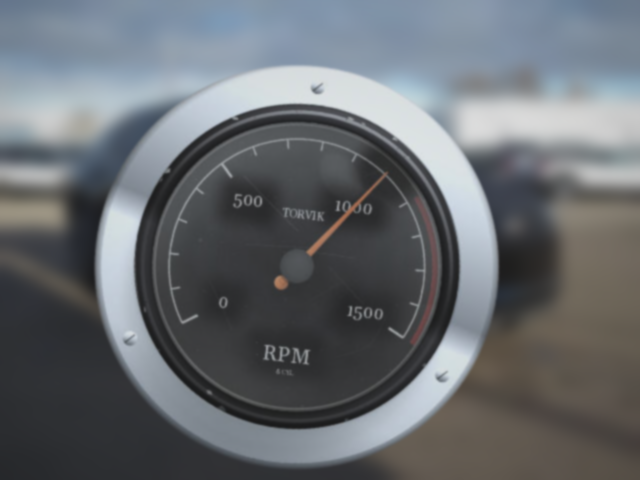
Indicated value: value=1000 unit=rpm
